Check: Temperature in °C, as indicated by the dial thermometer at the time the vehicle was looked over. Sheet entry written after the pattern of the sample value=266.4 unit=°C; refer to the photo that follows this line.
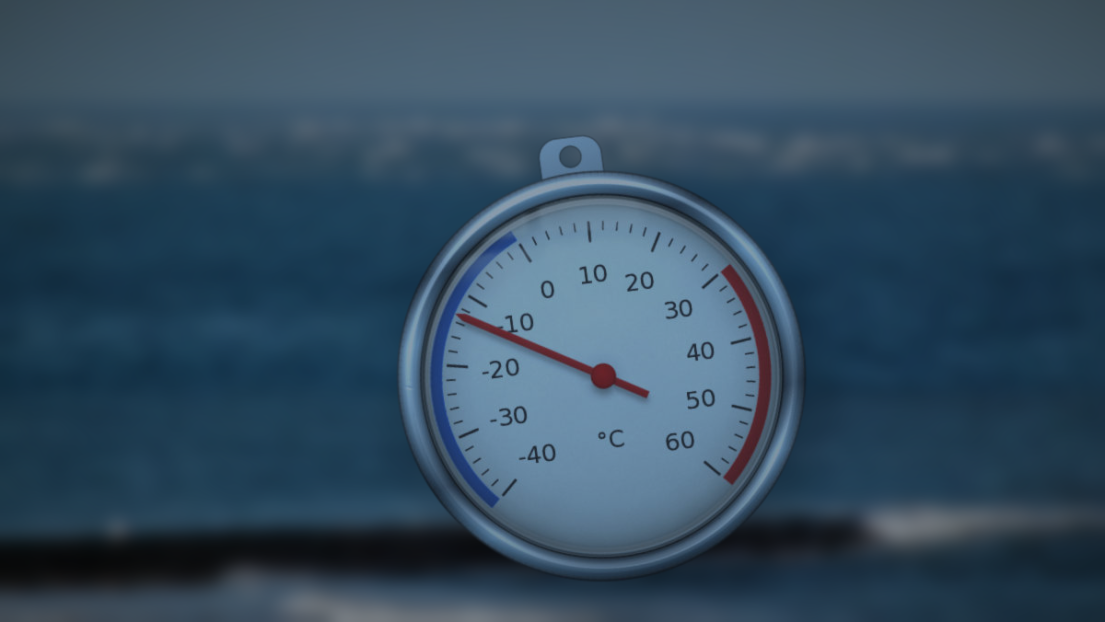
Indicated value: value=-13 unit=°C
